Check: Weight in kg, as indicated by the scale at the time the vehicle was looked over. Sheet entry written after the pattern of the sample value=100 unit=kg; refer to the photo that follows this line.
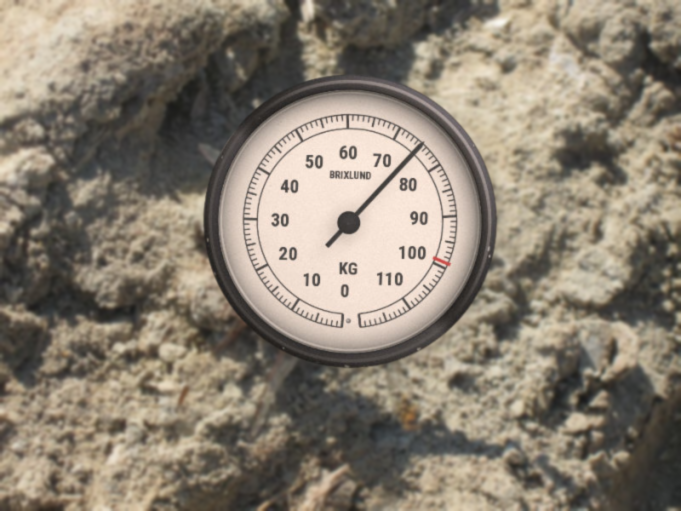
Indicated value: value=75 unit=kg
